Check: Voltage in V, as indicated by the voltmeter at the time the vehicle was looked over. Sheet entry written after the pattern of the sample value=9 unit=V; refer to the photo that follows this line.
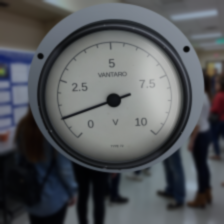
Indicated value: value=1 unit=V
